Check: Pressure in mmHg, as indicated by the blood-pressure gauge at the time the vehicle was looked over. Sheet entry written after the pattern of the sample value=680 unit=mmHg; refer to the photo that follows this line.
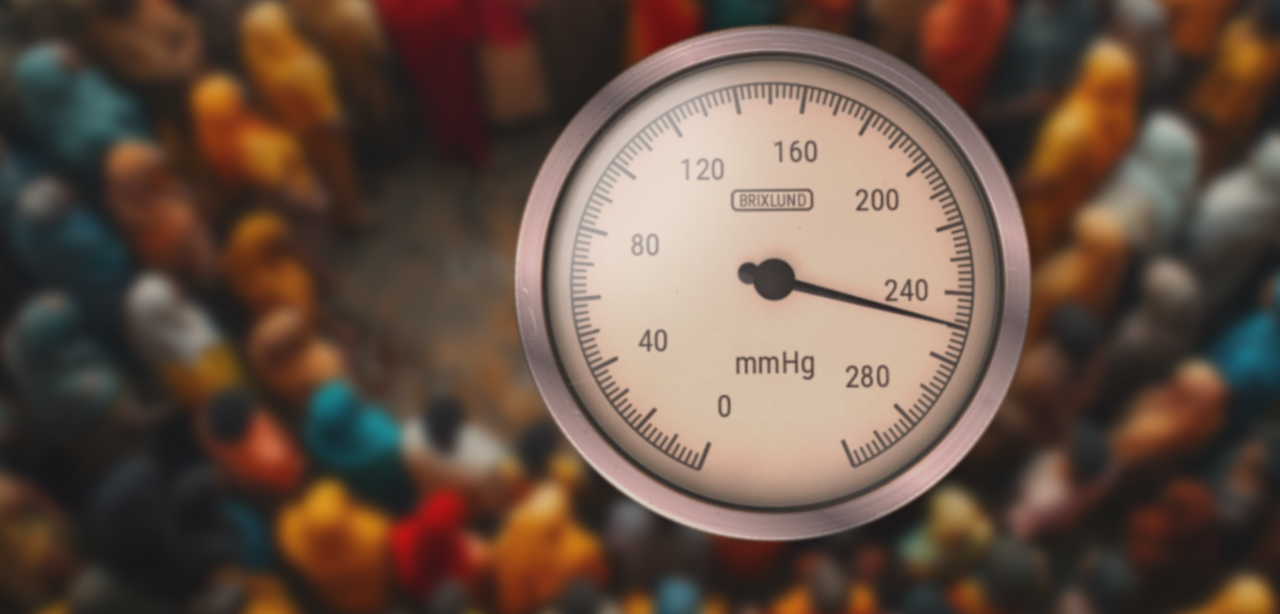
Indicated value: value=250 unit=mmHg
